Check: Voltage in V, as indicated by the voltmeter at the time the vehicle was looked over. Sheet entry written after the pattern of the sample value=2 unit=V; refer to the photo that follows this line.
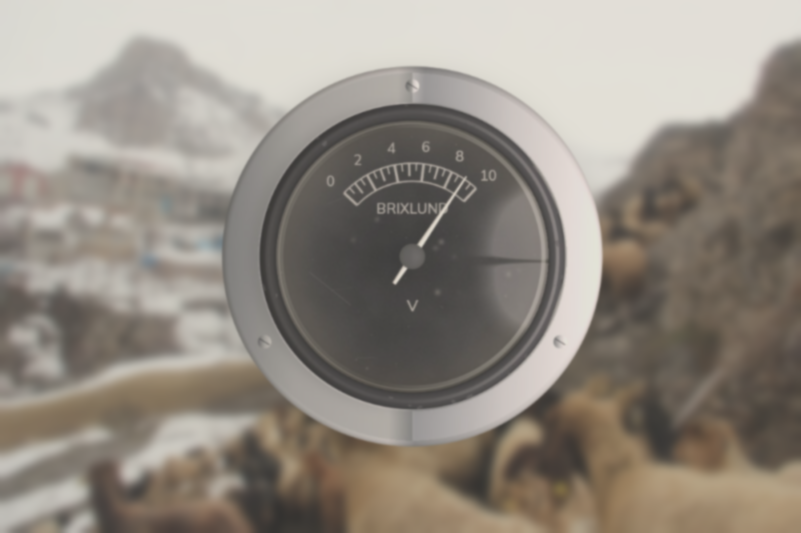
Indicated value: value=9 unit=V
